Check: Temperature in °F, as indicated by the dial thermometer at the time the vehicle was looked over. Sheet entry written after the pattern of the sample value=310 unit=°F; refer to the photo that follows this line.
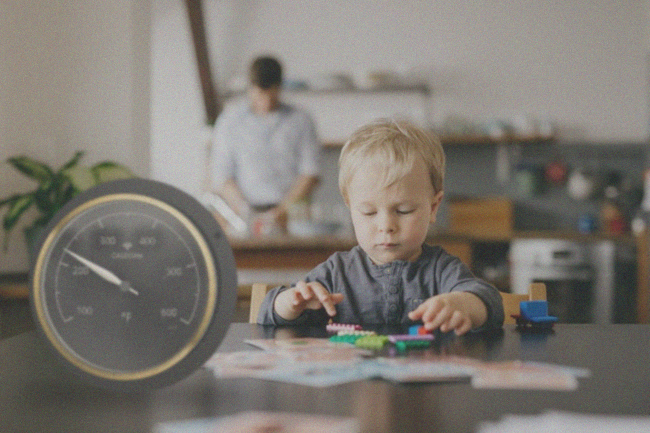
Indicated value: value=225 unit=°F
